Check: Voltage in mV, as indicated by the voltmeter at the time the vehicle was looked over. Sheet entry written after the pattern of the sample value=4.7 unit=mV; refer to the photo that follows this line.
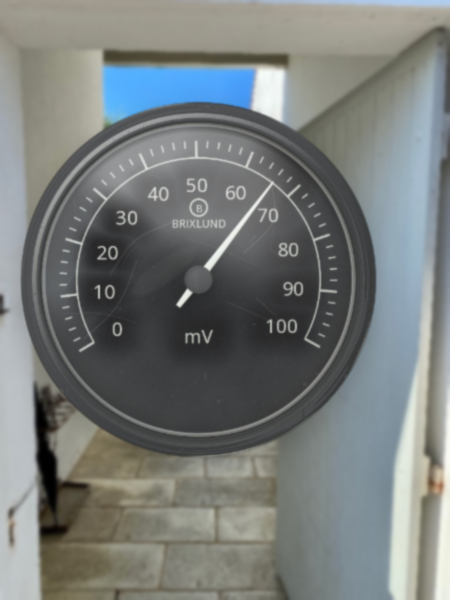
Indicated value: value=66 unit=mV
